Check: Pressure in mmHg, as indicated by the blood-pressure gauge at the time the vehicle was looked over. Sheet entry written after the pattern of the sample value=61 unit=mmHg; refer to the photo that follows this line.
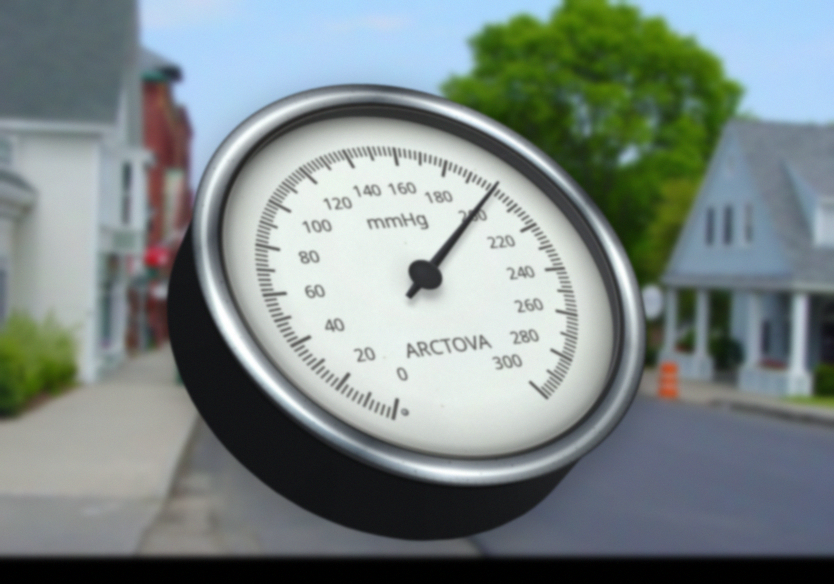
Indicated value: value=200 unit=mmHg
